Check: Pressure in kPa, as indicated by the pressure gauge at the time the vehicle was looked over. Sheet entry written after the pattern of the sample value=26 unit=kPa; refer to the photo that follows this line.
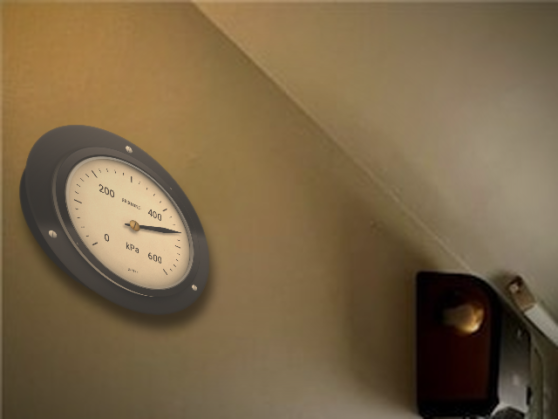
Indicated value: value=460 unit=kPa
